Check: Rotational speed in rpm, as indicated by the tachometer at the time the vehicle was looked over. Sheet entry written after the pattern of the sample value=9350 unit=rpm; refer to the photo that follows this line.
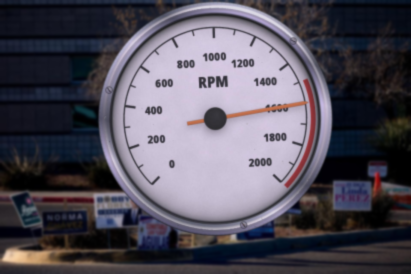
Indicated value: value=1600 unit=rpm
